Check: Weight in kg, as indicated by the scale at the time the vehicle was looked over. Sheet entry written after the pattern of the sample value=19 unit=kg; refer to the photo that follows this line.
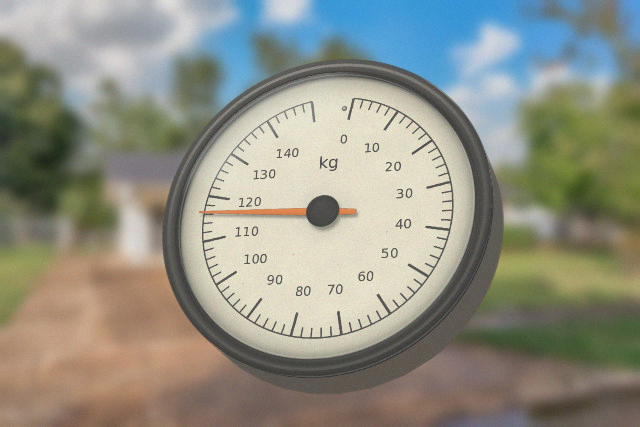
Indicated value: value=116 unit=kg
